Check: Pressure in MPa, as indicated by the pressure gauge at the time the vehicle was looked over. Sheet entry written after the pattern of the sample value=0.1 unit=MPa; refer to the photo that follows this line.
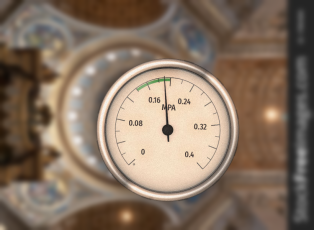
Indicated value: value=0.19 unit=MPa
